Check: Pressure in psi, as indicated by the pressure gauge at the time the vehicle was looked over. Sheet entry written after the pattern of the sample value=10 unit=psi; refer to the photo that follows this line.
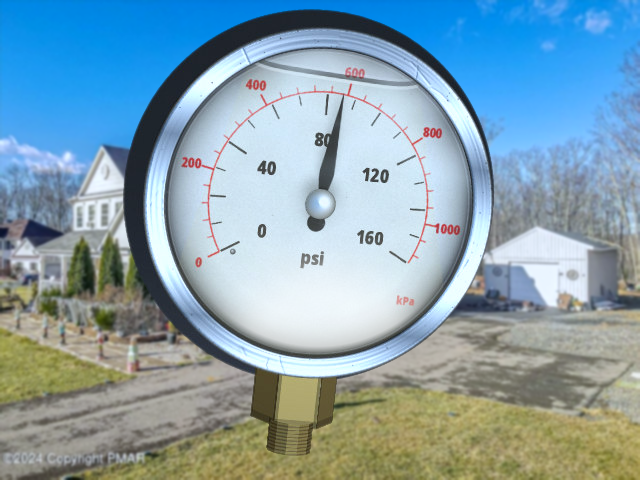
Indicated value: value=85 unit=psi
